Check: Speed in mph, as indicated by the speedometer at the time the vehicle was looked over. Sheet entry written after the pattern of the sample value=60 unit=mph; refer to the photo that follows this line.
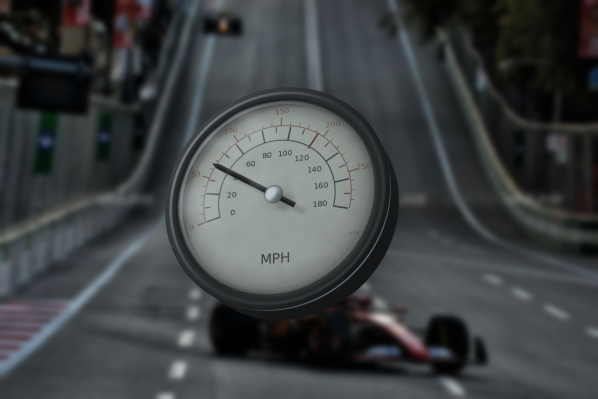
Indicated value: value=40 unit=mph
